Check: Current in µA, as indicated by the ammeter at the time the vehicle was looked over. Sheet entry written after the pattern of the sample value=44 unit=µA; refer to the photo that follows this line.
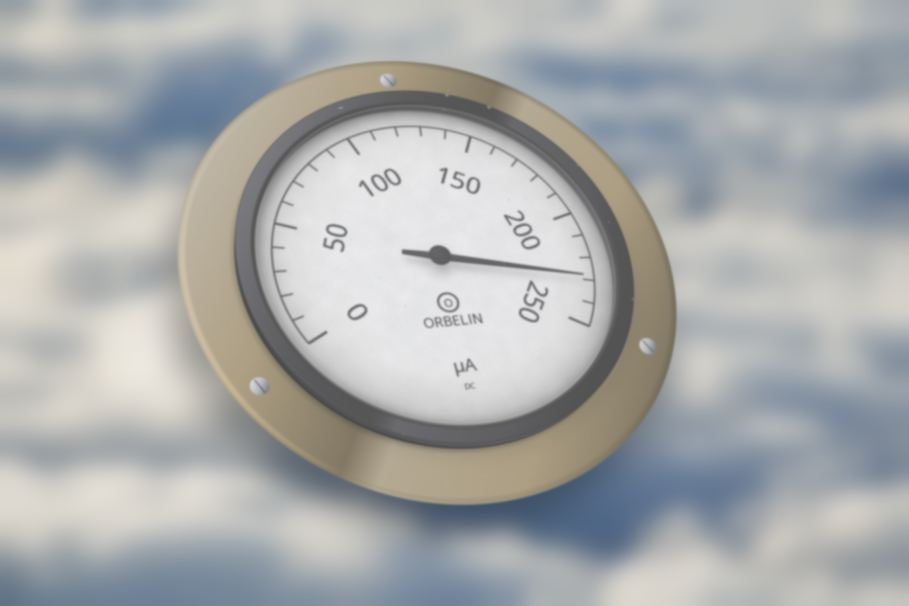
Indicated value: value=230 unit=µA
